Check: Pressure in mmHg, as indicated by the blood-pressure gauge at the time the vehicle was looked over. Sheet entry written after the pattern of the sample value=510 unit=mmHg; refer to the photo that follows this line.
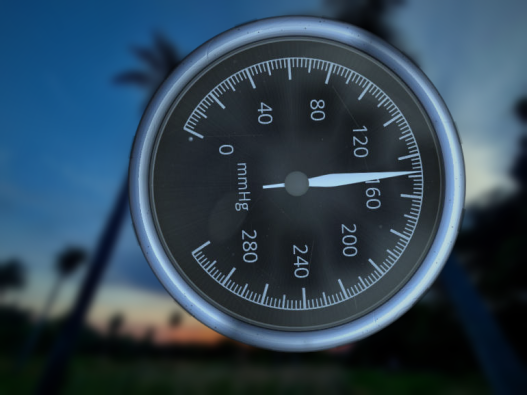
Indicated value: value=148 unit=mmHg
